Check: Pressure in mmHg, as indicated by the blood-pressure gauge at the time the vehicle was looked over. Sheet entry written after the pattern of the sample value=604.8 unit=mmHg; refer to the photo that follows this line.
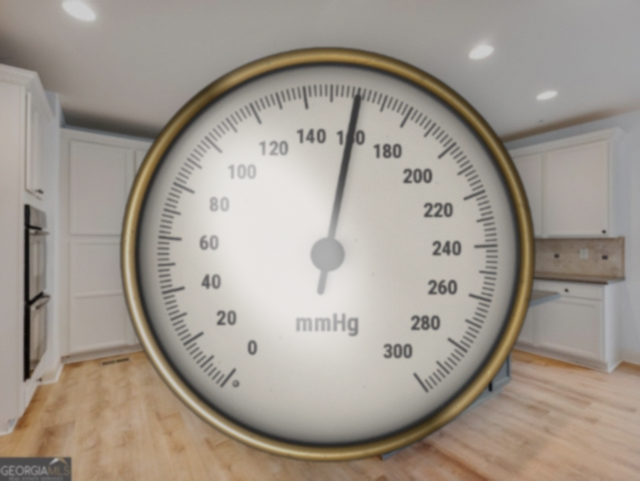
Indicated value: value=160 unit=mmHg
